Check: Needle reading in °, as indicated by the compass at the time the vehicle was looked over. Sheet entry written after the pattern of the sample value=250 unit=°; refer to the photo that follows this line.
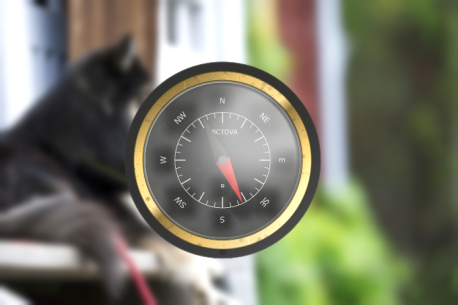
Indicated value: value=155 unit=°
